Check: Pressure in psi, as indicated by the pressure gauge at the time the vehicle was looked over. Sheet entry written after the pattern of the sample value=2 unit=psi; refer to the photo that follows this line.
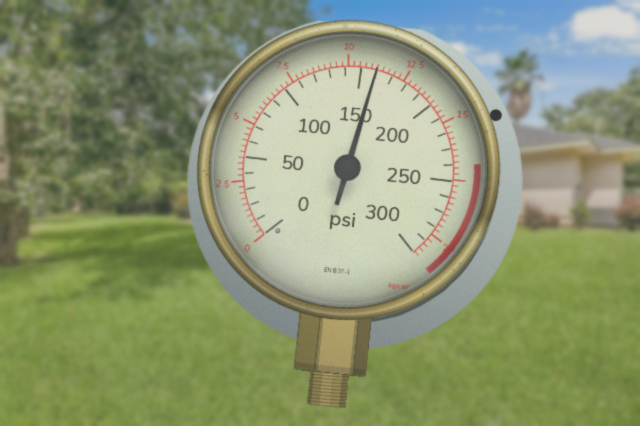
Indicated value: value=160 unit=psi
